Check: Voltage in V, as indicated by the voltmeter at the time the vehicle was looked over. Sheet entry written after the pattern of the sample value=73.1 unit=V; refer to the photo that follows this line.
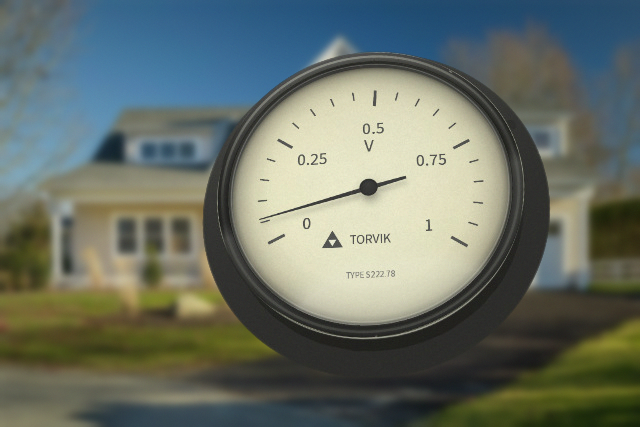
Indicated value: value=0.05 unit=V
